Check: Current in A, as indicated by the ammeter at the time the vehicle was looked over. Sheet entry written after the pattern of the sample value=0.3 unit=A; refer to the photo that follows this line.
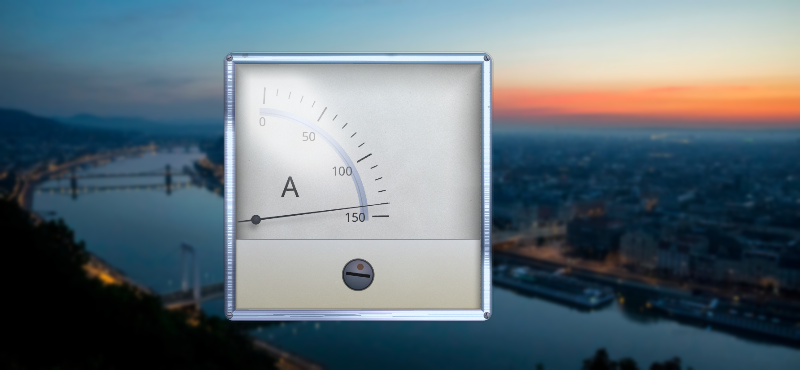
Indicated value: value=140 unit=A
